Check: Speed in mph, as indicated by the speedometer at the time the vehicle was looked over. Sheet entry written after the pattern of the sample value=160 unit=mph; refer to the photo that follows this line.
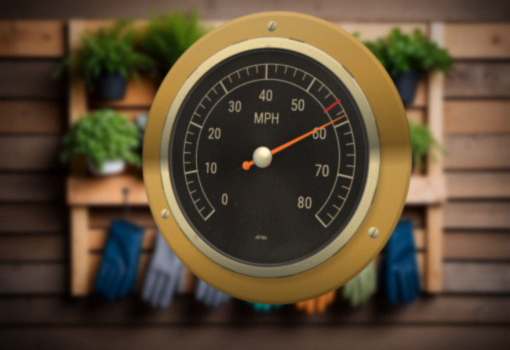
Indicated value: value=59 unit=mph
